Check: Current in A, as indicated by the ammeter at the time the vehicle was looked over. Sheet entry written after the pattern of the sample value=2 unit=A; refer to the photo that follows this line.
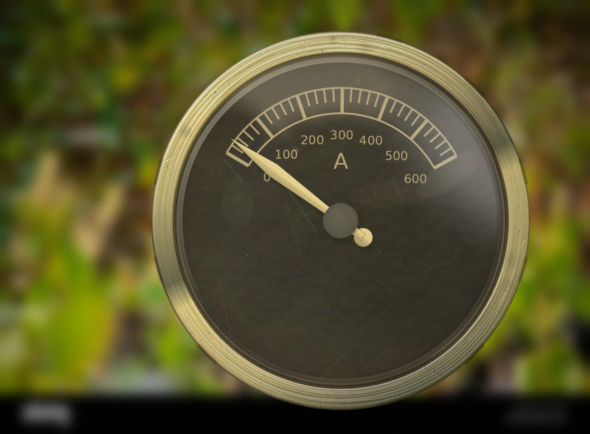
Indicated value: value=30 unit=A
